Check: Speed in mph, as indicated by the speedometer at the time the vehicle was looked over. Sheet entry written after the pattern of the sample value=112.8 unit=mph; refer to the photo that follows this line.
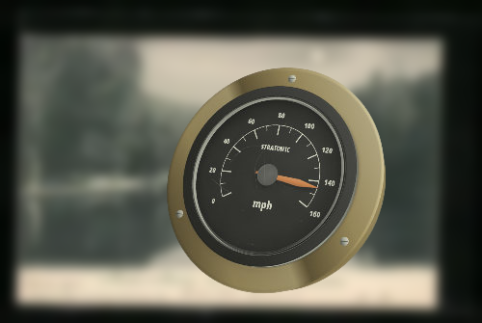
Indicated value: value=145 unit=mph
